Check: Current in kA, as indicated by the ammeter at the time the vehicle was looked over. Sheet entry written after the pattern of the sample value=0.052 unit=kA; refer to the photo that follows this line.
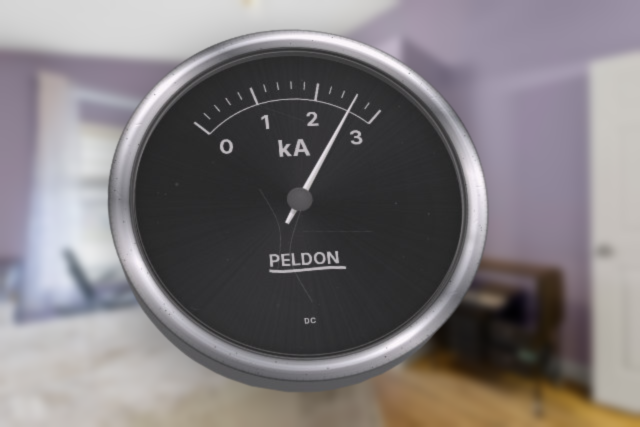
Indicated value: value=2.6 unit=kA
